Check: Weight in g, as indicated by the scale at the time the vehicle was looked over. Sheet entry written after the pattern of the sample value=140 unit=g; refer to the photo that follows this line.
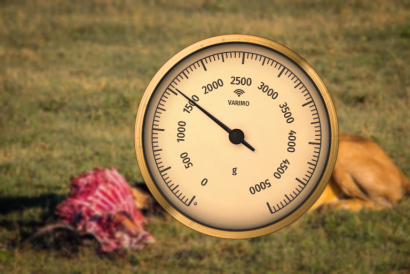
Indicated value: value=1550 unit=g
